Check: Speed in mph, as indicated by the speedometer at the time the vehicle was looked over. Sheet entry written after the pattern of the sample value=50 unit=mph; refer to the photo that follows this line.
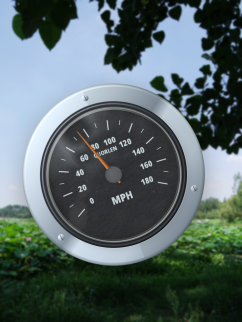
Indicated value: value=75 unit=mph
